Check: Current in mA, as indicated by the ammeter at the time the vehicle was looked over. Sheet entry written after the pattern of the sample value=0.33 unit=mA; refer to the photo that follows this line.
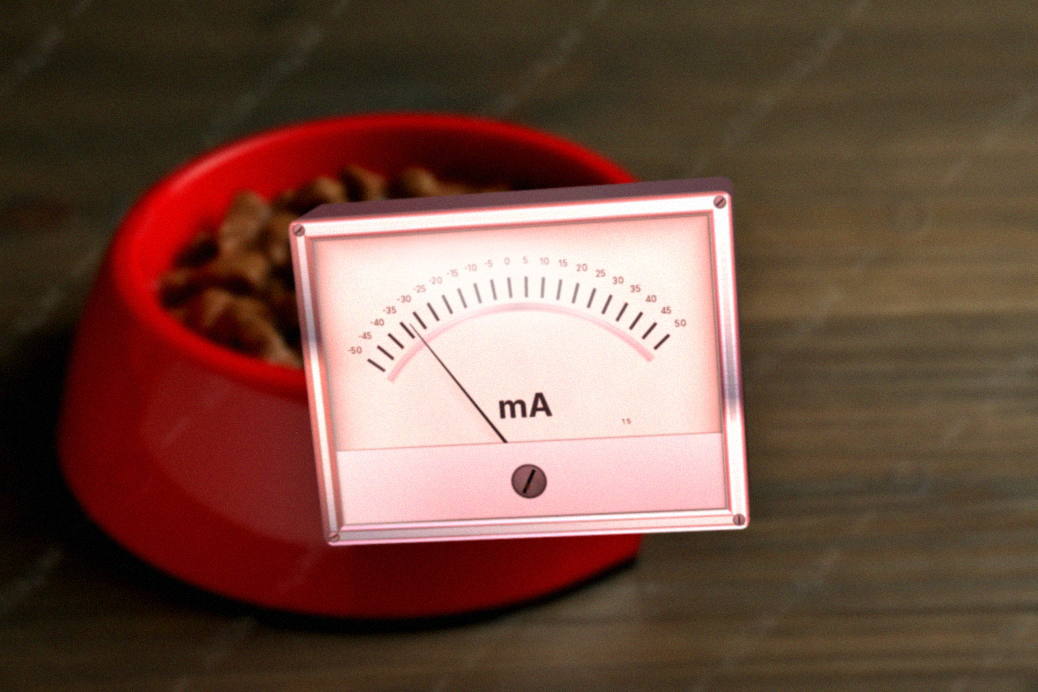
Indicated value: value=-32.5 unit=mA
